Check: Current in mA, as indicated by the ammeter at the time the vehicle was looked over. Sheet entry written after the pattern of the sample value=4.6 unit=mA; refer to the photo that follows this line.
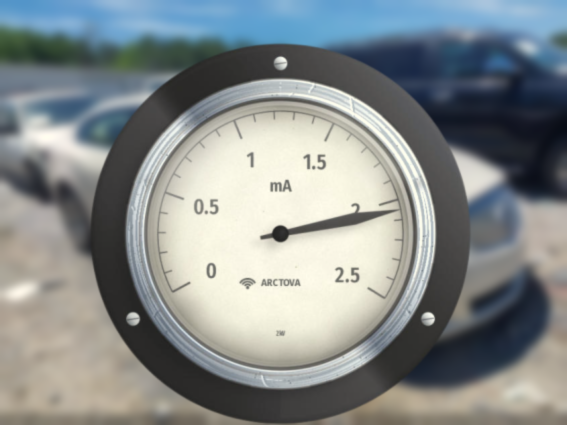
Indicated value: value=2.05 unit=mA
